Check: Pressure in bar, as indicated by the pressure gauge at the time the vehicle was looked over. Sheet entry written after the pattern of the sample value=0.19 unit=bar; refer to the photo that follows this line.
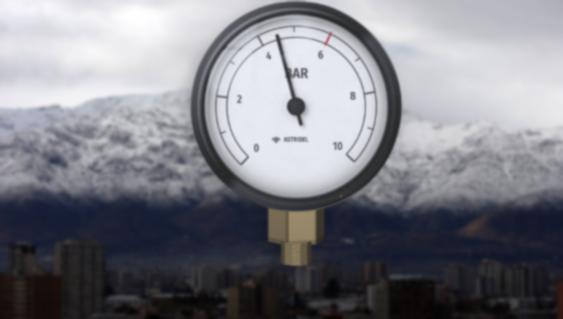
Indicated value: value=4.5 unit=bar
